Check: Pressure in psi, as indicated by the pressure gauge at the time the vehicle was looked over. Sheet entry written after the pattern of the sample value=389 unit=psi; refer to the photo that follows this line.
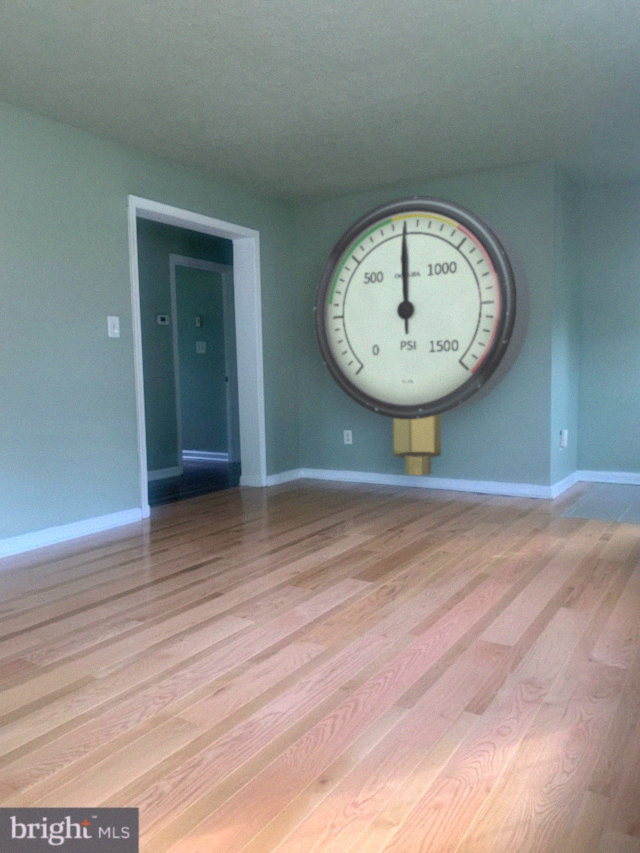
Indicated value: value=750 unit=psi
